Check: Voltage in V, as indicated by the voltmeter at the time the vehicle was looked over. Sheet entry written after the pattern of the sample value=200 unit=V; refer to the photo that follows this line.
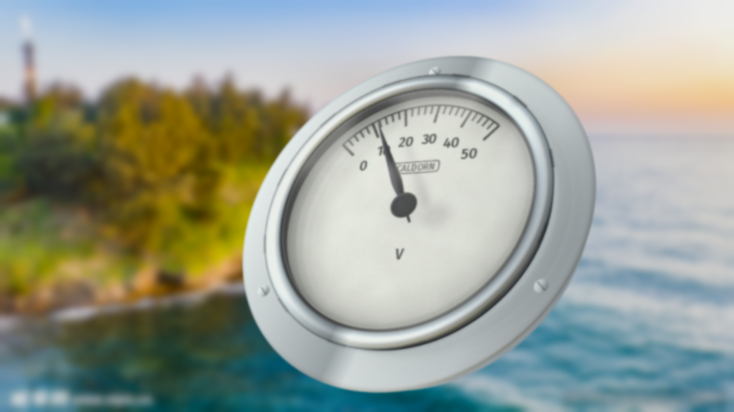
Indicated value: value=12 unit=V
